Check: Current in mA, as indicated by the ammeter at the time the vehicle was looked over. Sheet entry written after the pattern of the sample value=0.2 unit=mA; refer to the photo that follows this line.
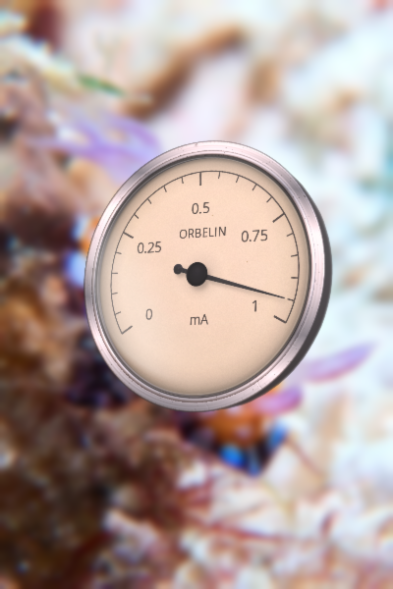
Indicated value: value=0.95 unit=mA
